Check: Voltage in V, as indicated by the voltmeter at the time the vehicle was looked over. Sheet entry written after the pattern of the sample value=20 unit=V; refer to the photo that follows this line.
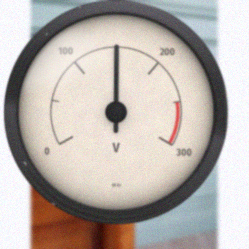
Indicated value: value=150 unit=V
